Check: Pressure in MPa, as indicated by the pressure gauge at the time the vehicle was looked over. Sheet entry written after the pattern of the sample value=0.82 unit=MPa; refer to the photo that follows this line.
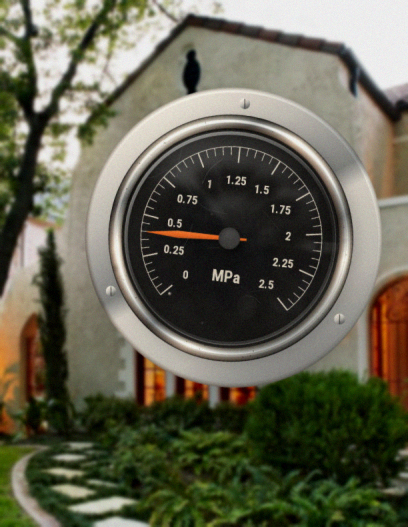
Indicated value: value=0.4 unit=MPa
